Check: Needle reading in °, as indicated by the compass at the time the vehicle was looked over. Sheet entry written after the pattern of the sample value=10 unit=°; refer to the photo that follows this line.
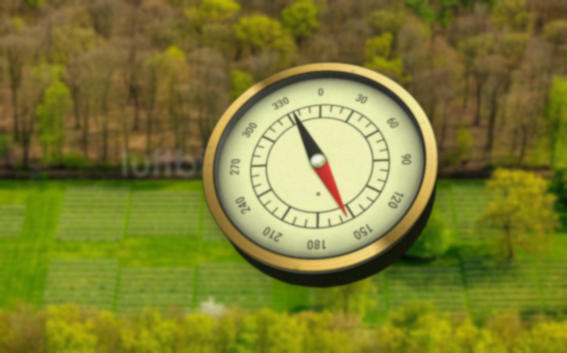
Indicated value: value=155 unit=°
